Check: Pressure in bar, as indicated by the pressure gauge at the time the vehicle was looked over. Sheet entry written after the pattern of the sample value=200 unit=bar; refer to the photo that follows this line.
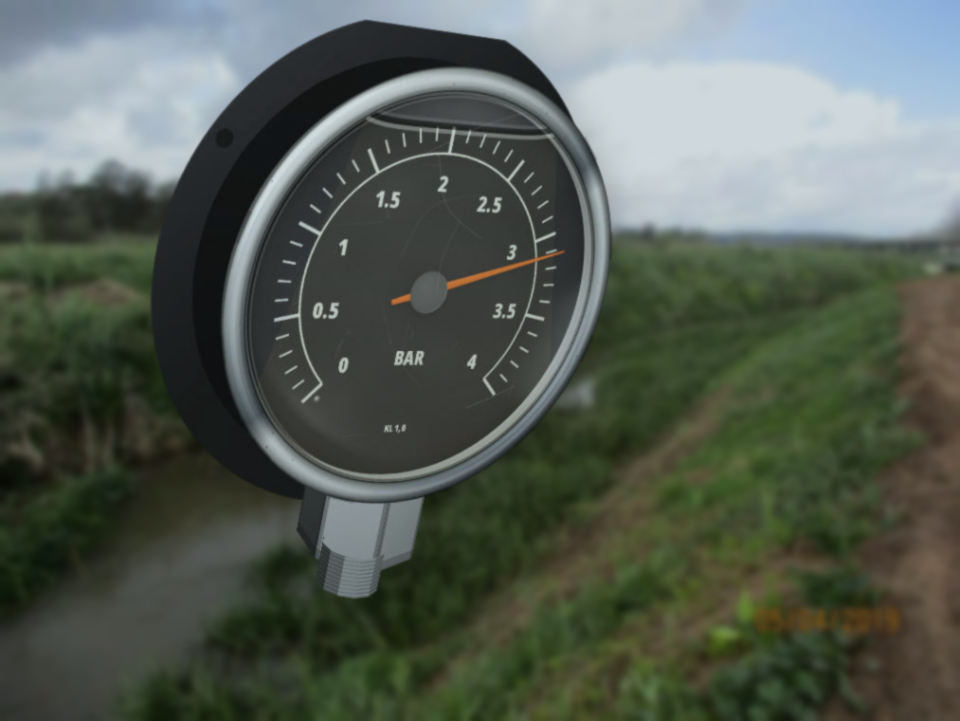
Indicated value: value=3.1 unit=bar
